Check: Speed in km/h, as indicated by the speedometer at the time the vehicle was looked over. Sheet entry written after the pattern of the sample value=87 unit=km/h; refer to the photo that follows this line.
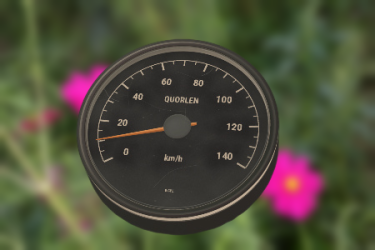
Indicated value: value=10 unit=km/h
